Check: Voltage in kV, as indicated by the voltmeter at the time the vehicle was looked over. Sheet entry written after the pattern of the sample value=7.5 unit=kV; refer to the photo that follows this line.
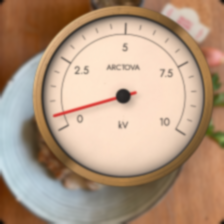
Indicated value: value=0.5 unit=kV
